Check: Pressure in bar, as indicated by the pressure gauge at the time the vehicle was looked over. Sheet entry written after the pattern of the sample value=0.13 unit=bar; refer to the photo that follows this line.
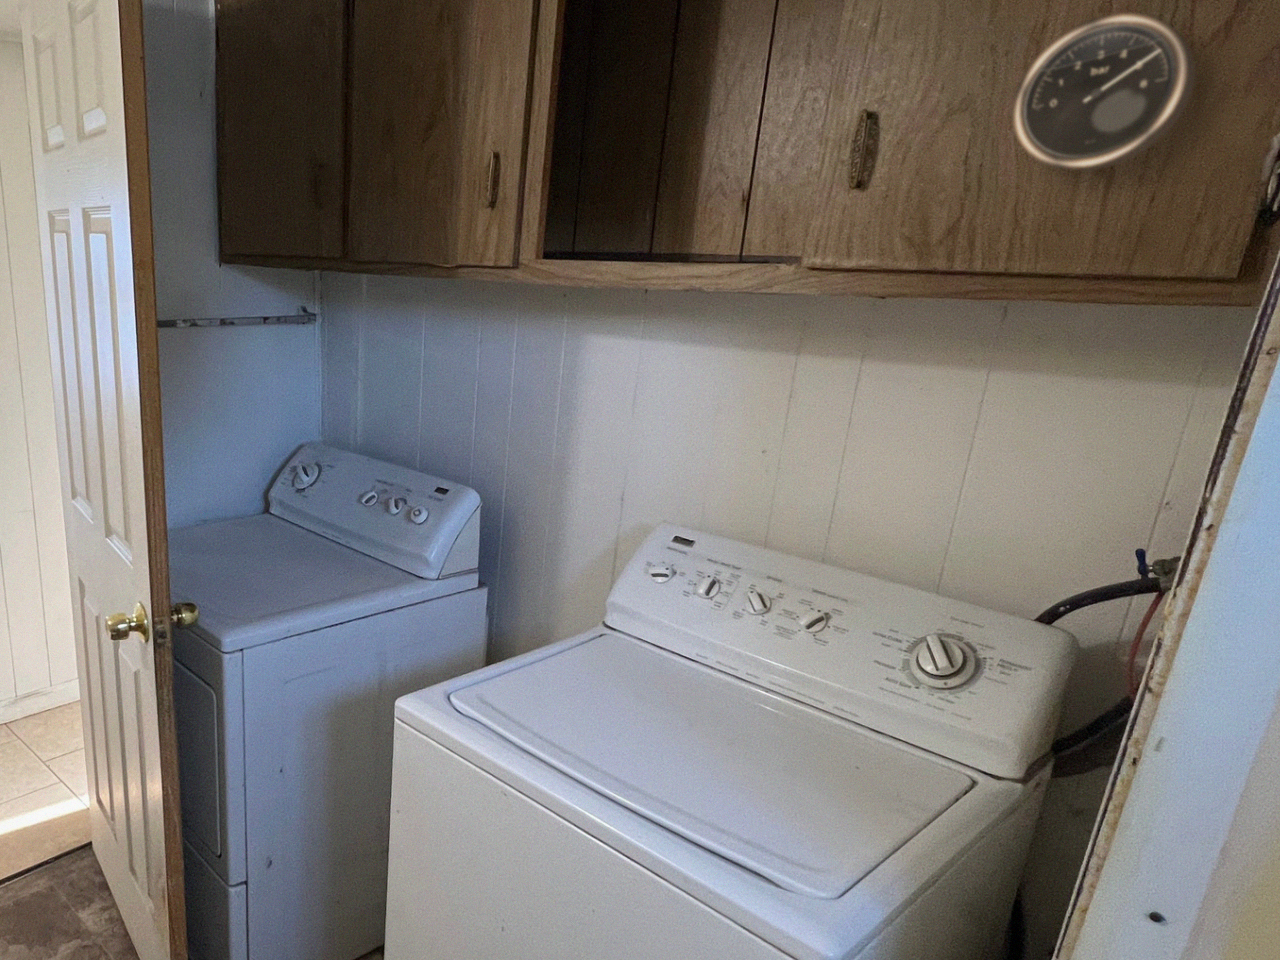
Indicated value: value=5 unit=bar
